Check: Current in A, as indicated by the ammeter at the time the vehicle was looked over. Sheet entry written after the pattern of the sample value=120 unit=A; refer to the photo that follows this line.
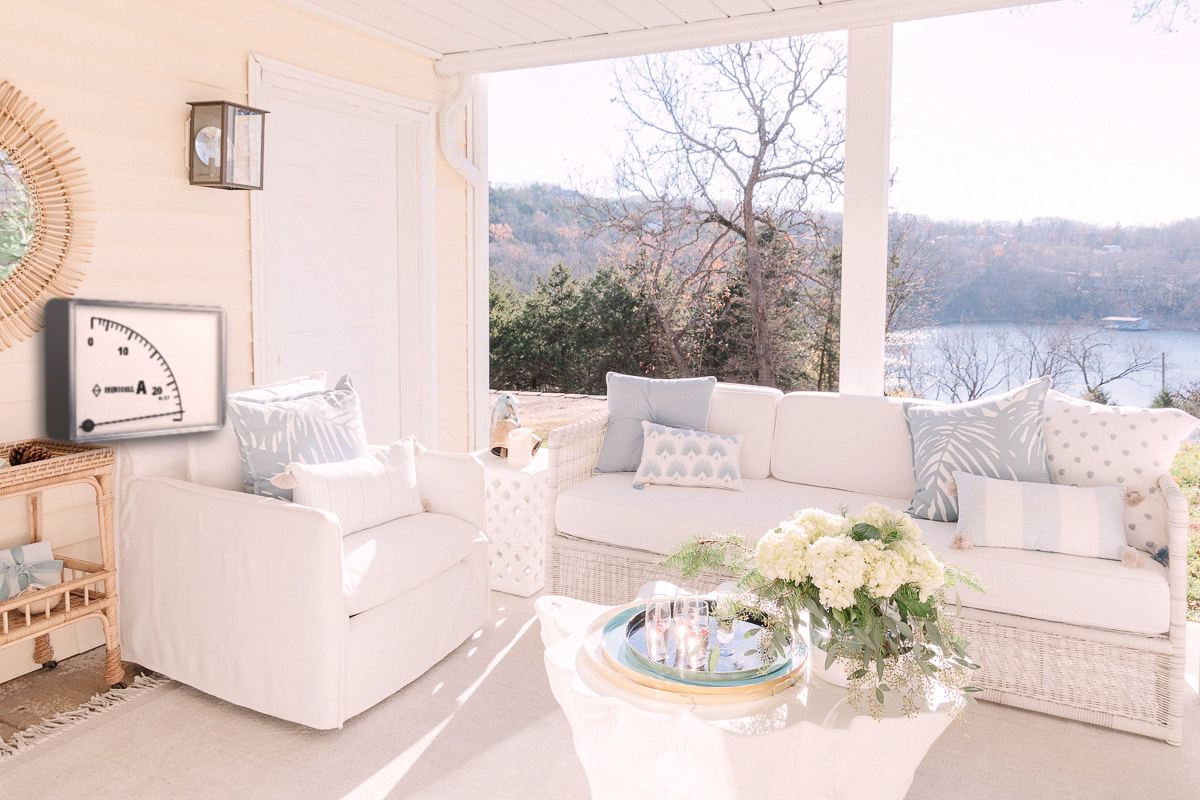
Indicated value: value=24 unit=A
